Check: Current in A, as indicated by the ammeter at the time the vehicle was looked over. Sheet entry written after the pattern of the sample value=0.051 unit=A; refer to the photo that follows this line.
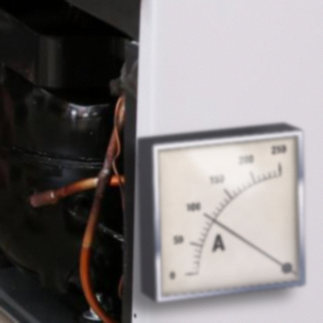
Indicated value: value=100 unit=A
